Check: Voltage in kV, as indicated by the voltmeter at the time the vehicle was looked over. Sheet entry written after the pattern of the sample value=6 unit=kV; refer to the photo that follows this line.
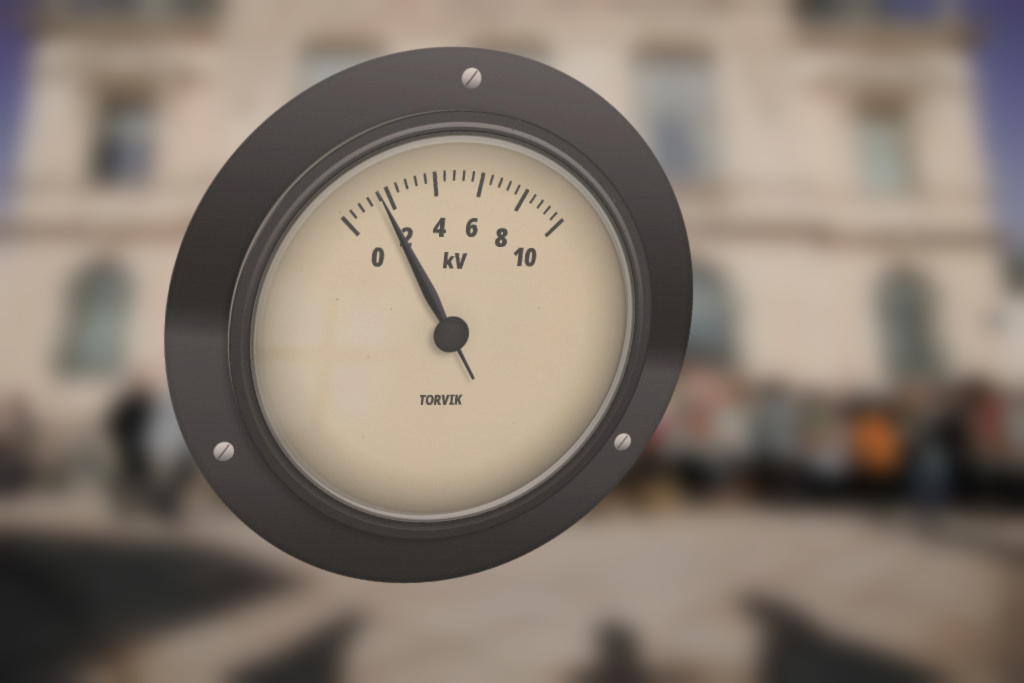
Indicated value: value=1.6 unit=kV
